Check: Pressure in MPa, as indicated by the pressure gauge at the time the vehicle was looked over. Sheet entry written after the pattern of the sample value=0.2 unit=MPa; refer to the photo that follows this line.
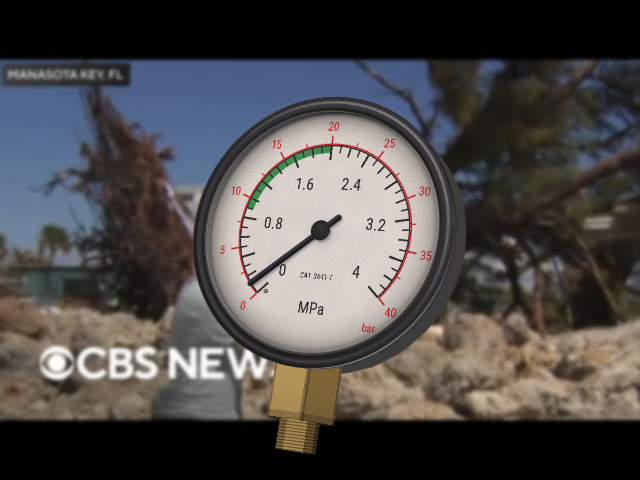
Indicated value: value=0.1 unit=MPa
